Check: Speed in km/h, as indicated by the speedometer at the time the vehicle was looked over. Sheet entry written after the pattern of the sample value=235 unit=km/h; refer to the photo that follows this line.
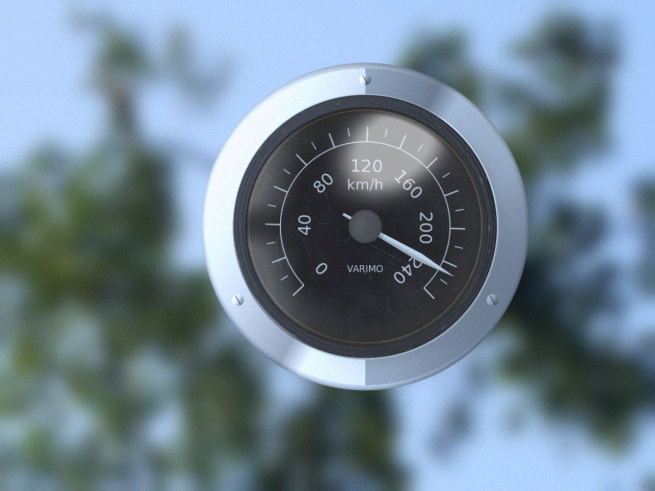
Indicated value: value=225 unit=km/h
